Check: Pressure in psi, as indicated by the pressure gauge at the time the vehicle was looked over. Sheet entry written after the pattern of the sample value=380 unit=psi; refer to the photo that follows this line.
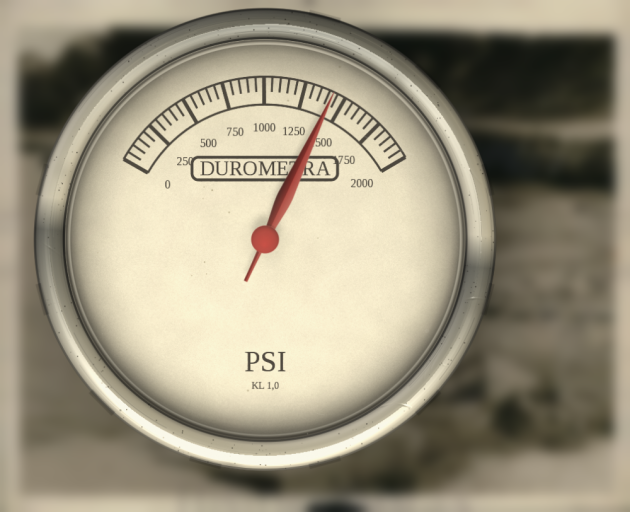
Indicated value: value=1425 unit=psi
